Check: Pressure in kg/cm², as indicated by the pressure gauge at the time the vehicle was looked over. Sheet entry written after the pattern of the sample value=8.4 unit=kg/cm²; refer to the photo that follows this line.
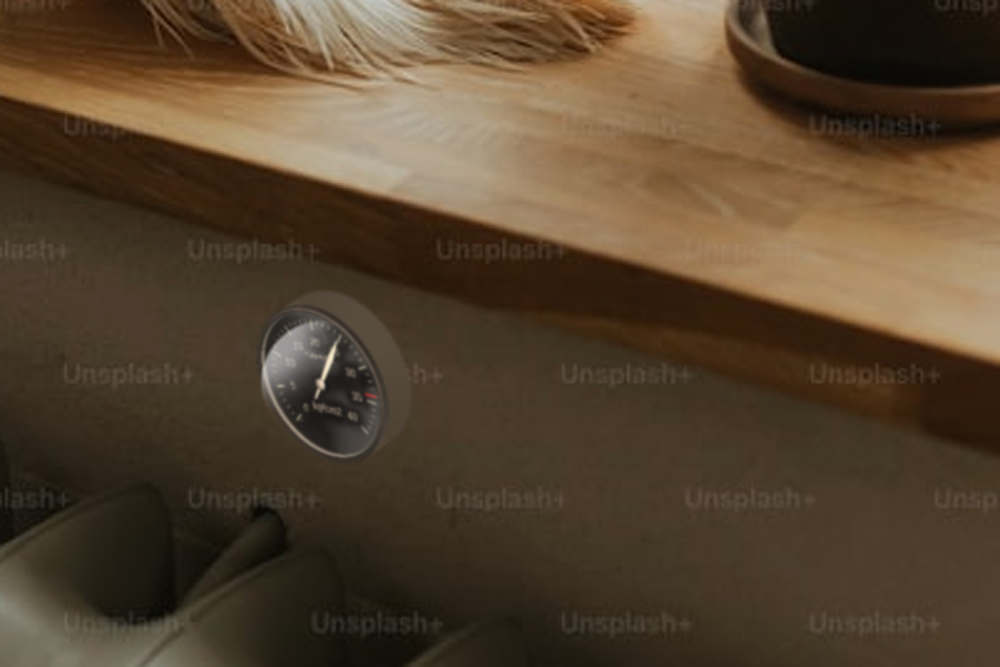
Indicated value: value=25 unit=kg/cm²
